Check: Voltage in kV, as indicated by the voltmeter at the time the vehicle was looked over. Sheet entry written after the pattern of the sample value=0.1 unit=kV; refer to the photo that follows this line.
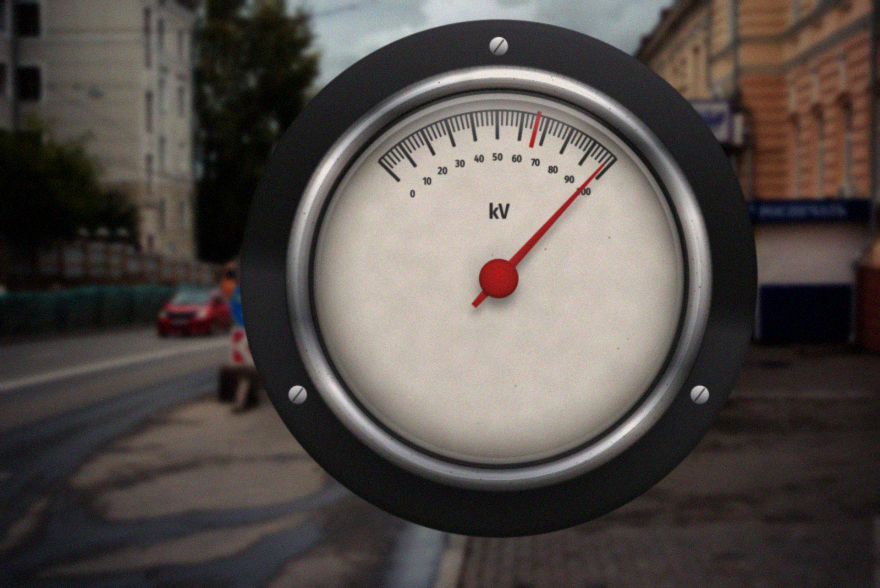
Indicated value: value=98 unit=kV
